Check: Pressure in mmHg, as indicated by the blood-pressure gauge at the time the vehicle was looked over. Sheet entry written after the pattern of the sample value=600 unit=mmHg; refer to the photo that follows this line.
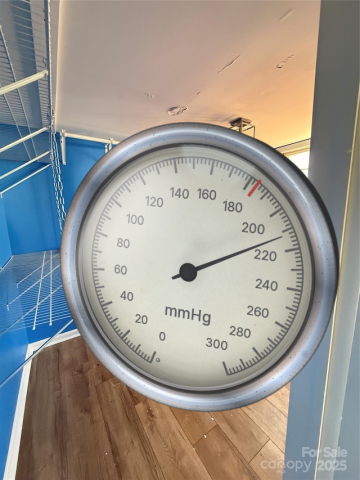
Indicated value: value=212 unit=mmHg
